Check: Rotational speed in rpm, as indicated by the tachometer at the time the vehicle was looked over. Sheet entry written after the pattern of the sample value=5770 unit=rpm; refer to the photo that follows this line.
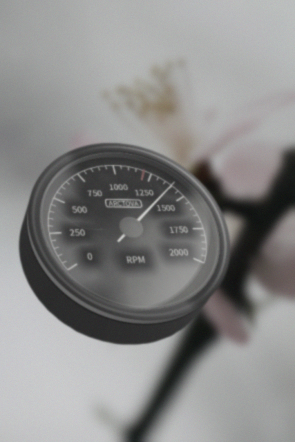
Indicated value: value=1400 unit=rpm
